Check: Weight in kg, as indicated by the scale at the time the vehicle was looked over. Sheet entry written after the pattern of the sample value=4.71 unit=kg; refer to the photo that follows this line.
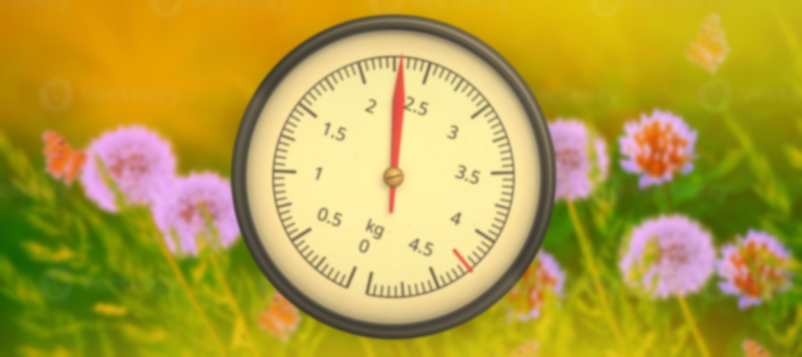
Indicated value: value=2.3 unit=kg
